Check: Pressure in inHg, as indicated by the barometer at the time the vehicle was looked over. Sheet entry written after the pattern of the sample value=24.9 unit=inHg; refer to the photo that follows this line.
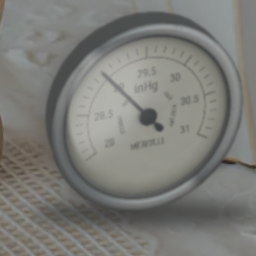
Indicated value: value=29 unit=inHg
